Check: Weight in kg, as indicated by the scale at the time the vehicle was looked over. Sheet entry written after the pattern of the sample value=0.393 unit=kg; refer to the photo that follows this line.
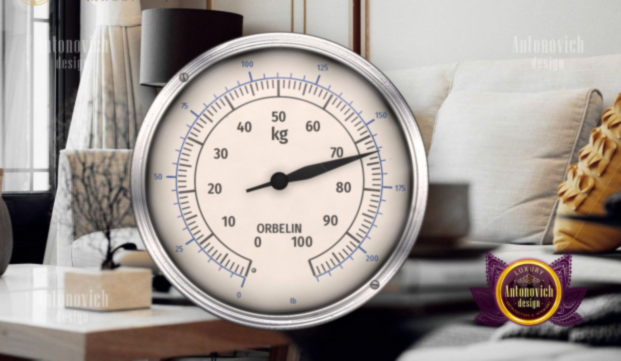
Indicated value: value=73 unit=kg
